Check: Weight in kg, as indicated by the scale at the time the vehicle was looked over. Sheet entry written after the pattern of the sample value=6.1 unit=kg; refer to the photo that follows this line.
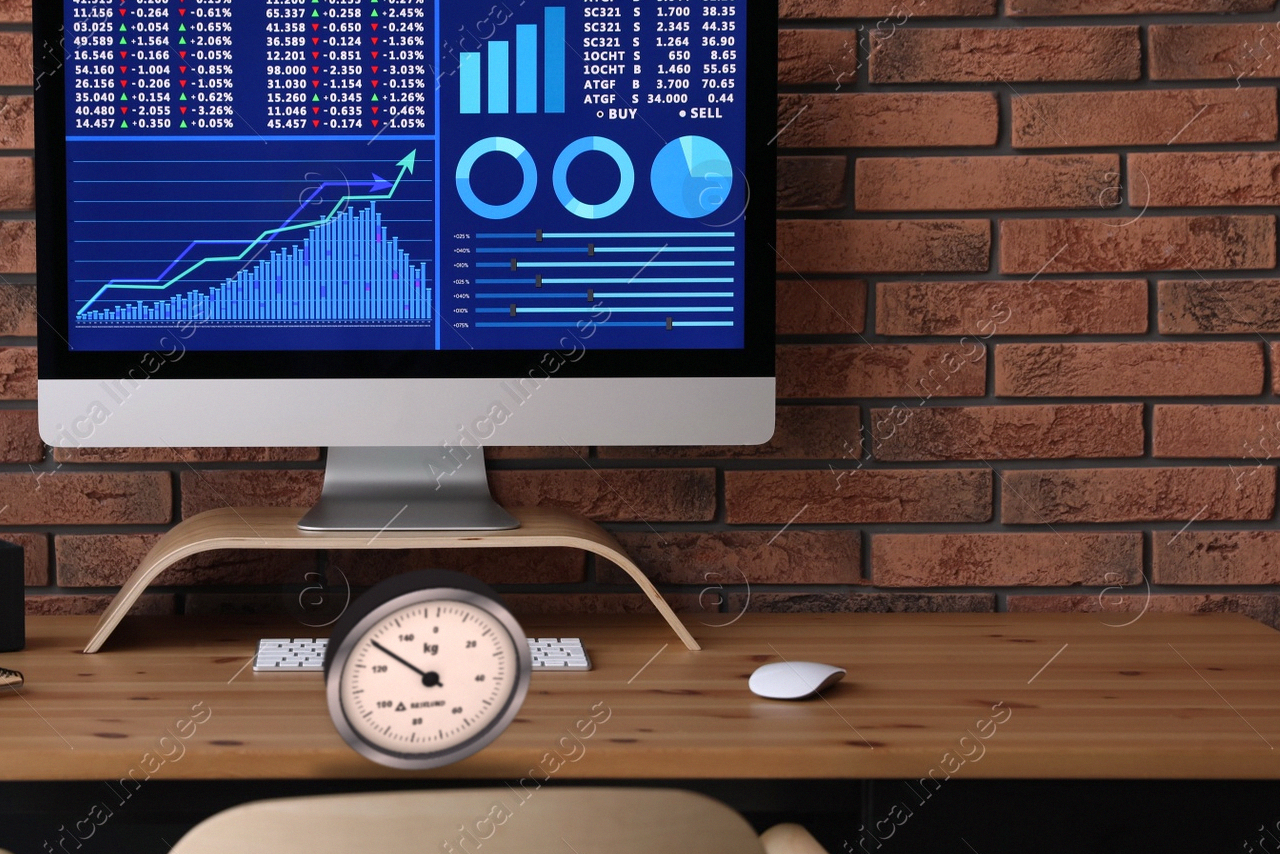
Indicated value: value=130 unit=kg
